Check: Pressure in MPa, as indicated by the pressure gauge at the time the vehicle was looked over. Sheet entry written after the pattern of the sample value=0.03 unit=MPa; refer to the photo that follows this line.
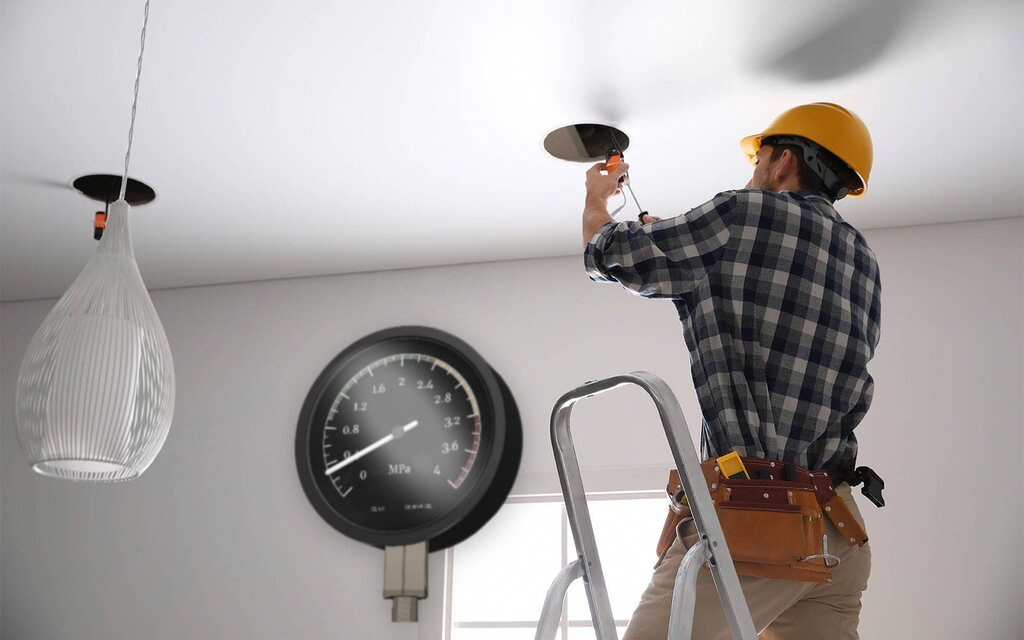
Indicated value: value=0.3 unit=MPa
